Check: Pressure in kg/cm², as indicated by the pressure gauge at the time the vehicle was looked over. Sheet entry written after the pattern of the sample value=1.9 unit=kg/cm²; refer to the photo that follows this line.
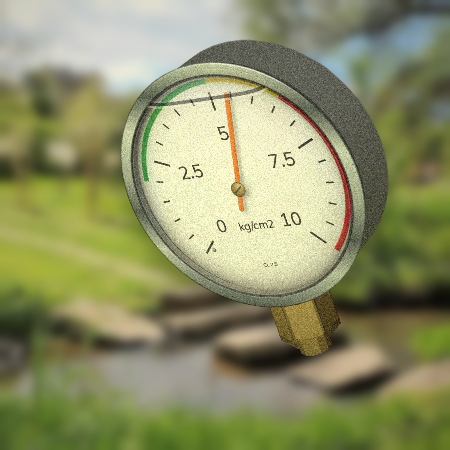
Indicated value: value=5.5 unit=kg/cm²
